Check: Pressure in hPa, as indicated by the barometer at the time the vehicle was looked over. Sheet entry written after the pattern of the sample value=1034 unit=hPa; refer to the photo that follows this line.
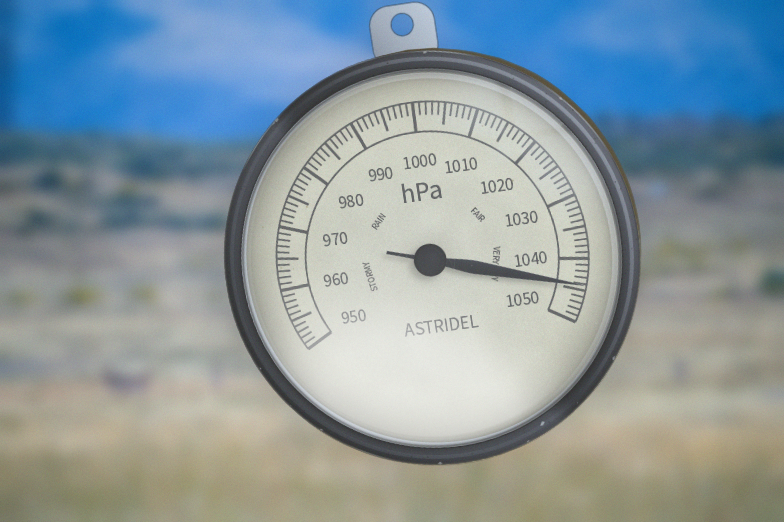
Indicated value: value=1044 unit=hPa
